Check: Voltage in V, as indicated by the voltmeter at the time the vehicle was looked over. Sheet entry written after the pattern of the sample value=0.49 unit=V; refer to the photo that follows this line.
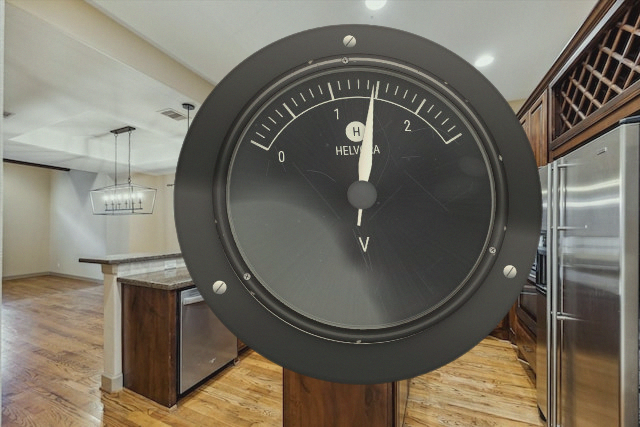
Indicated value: value=1.45 unit=V
